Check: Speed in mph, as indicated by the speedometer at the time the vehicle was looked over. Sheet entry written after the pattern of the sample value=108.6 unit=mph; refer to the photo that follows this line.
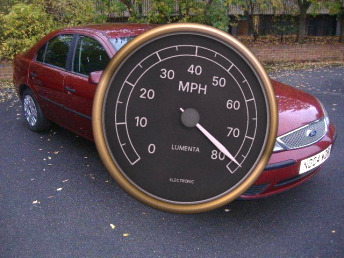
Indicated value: value=77.5 unit=mph
